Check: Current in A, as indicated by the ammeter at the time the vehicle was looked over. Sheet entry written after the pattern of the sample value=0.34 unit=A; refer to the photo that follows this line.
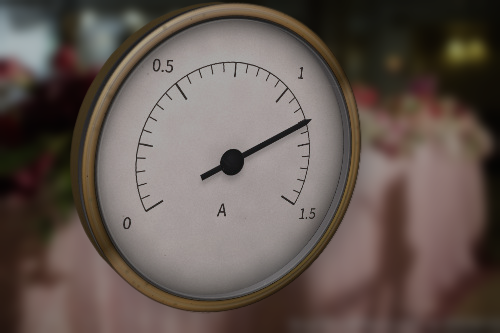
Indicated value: value=1.15 unit=A
